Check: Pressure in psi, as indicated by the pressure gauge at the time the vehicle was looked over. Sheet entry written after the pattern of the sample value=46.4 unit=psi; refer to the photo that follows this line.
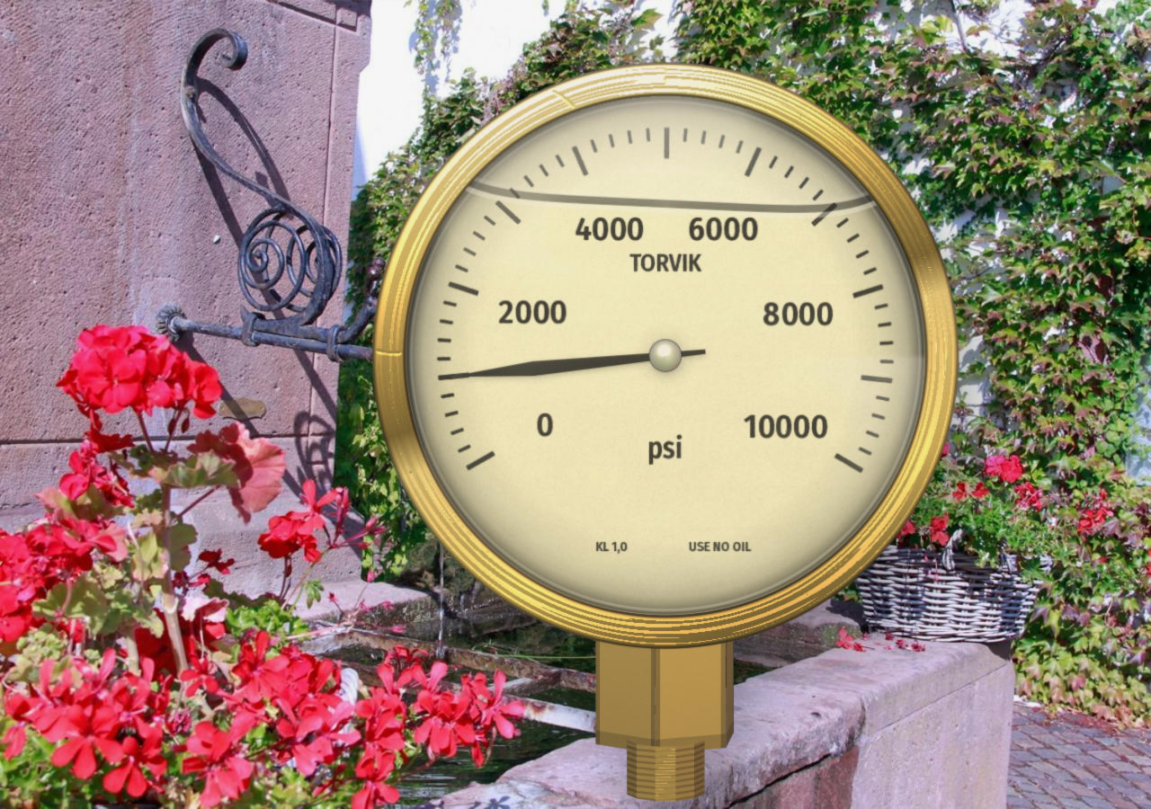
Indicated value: value=1000 unit=psi
